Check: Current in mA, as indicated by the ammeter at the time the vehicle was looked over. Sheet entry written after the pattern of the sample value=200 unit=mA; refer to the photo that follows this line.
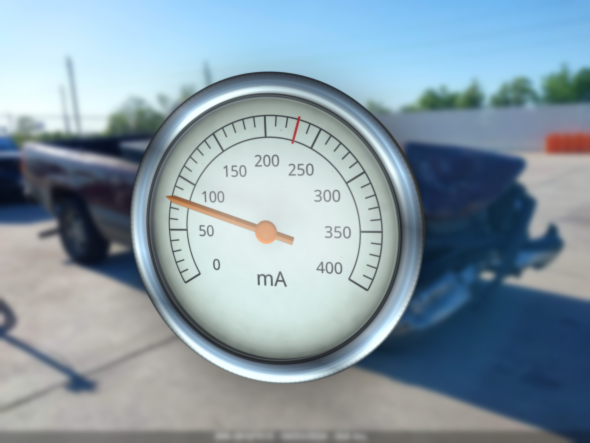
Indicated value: value=80 unit=mA
